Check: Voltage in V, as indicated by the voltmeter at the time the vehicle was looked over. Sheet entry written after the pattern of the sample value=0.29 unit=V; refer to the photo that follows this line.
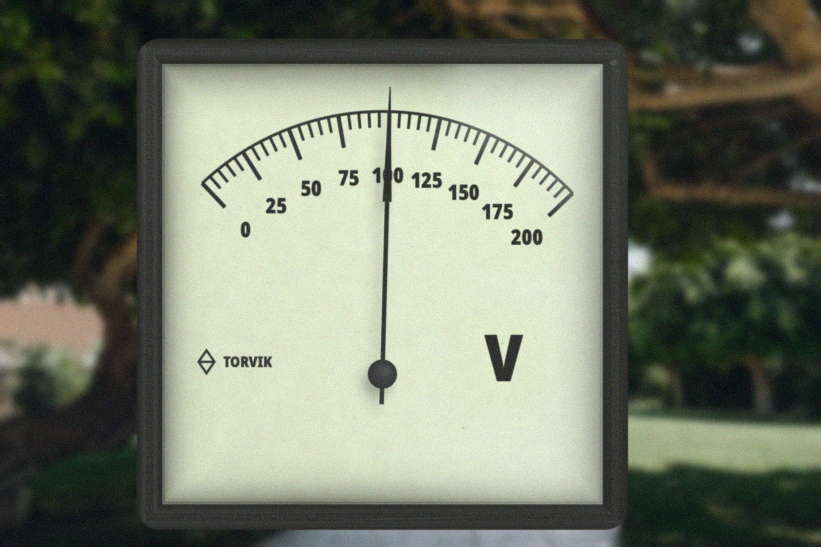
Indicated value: value=100 unit=V
